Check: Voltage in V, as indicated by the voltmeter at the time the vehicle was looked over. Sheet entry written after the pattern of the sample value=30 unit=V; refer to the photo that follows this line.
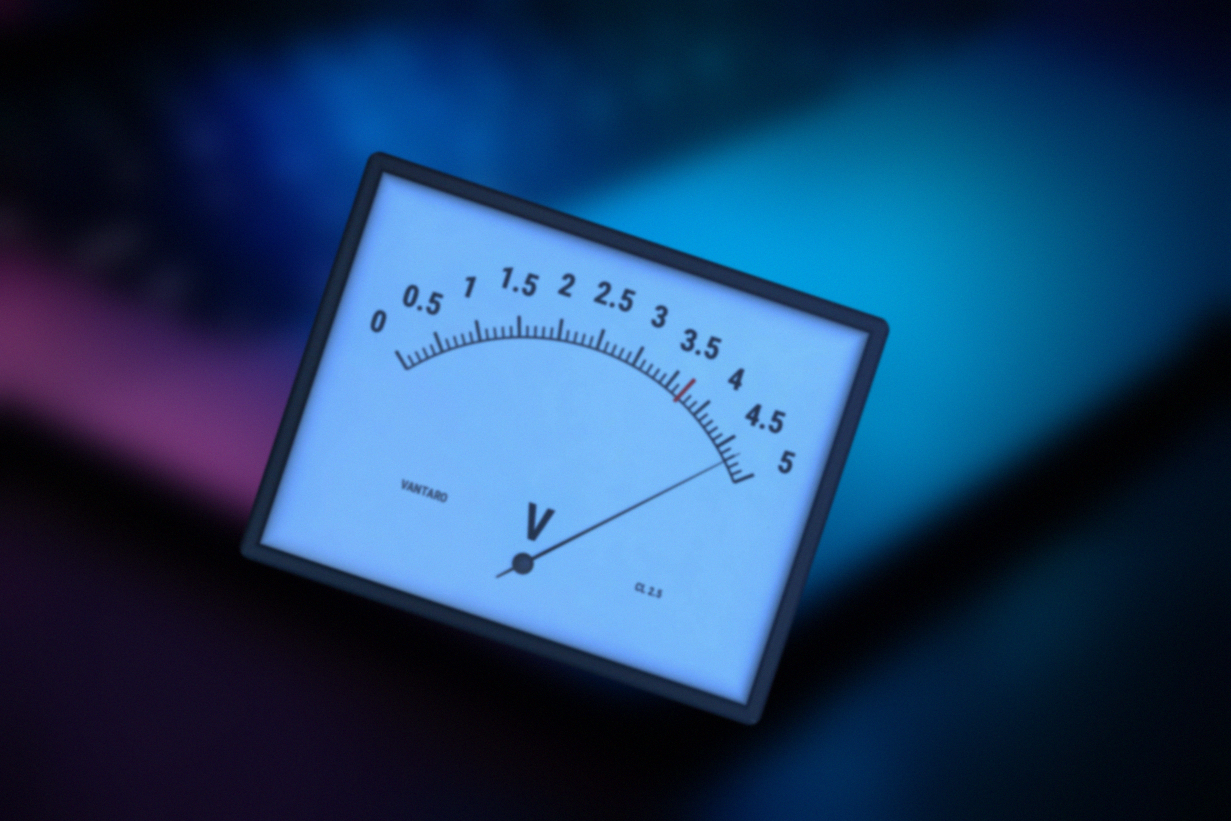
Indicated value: value=4.7 unit=V
